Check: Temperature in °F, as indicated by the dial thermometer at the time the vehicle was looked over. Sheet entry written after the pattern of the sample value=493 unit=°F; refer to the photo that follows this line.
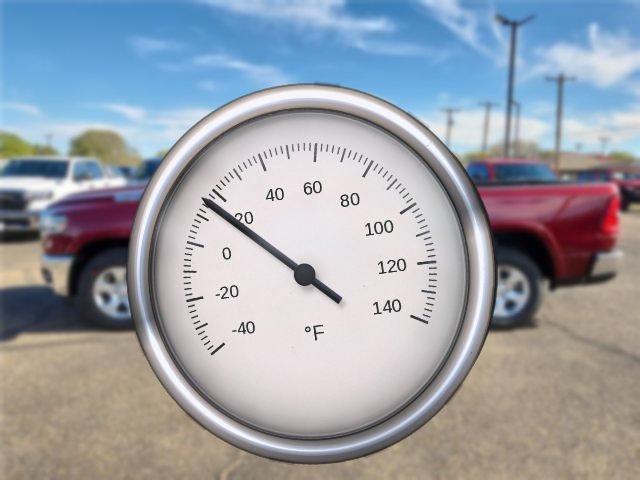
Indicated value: value=16 unit=°F
